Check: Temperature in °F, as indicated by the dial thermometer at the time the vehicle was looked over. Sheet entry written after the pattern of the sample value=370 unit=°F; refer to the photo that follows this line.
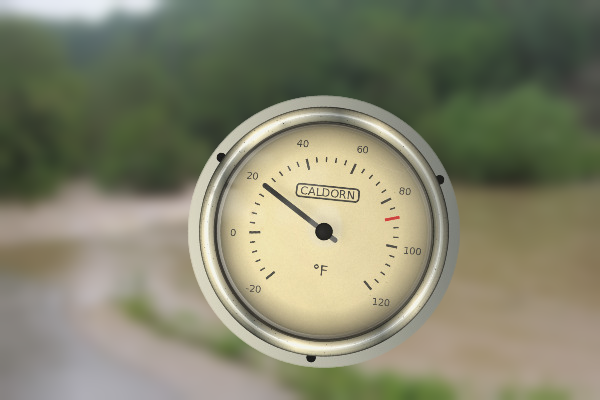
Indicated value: value=20 unit=°F
